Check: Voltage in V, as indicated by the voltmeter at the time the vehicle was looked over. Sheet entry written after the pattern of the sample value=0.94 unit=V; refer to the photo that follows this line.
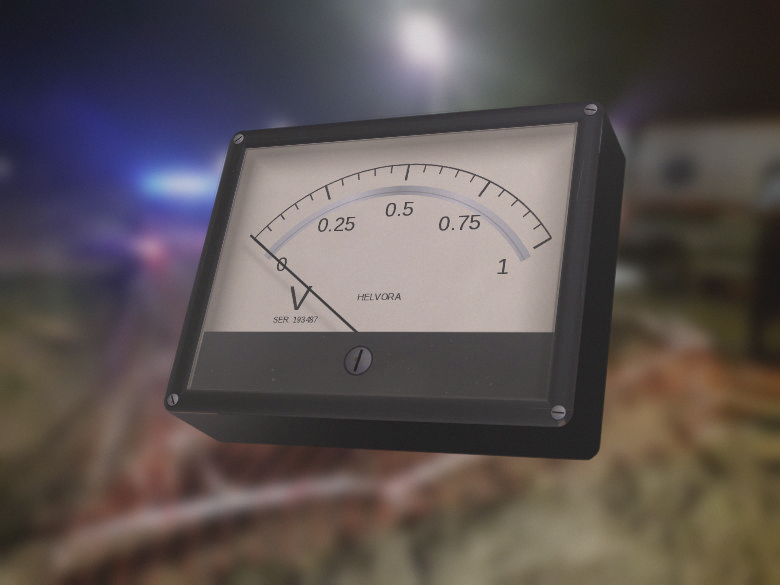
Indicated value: value=0 unit=V
